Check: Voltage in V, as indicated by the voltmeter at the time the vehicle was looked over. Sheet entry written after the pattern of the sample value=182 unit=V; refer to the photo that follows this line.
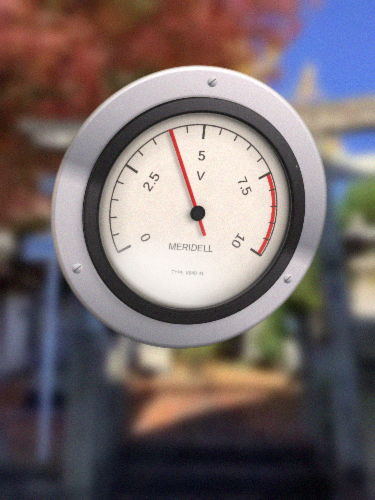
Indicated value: value=4 unit=V
